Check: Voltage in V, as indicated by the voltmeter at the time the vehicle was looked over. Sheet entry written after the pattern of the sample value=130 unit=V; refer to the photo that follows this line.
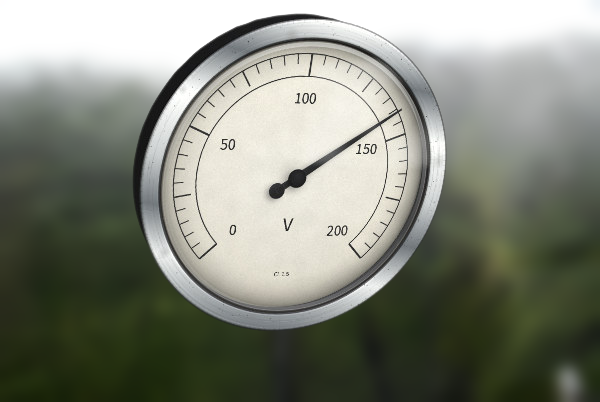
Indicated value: value=140 unit=V
